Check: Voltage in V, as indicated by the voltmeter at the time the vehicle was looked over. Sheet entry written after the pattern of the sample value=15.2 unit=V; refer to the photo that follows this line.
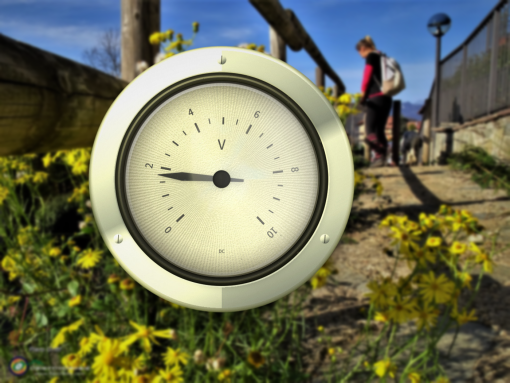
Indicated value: value=1.75 unit=V
